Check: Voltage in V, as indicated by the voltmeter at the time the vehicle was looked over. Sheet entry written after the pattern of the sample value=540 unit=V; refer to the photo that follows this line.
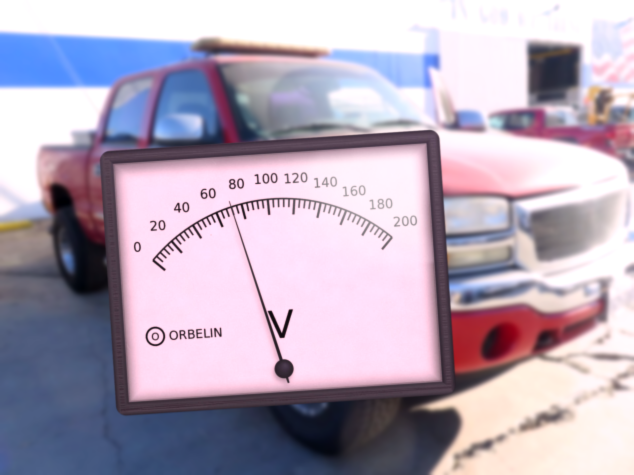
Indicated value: value=72 unit=V
